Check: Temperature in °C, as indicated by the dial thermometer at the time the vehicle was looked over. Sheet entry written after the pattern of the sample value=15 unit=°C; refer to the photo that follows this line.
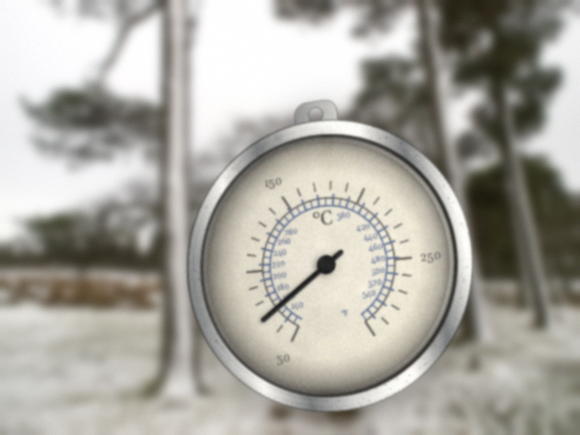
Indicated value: value=70 unit=°C
